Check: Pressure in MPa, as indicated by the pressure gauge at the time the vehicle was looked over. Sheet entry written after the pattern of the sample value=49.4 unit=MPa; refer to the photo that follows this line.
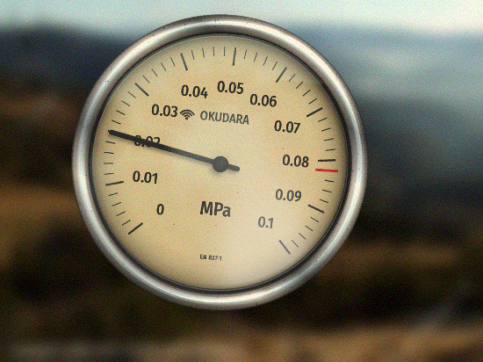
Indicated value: value=0.02 unit=MPa
